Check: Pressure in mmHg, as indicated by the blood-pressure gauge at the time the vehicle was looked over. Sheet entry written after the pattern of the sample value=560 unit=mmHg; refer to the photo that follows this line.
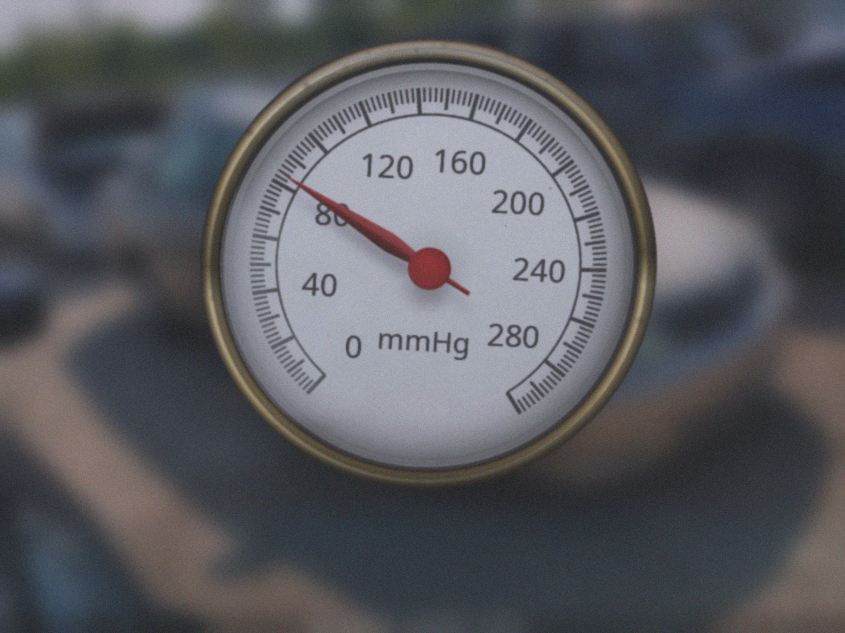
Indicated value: value=84 unit=mmHg
